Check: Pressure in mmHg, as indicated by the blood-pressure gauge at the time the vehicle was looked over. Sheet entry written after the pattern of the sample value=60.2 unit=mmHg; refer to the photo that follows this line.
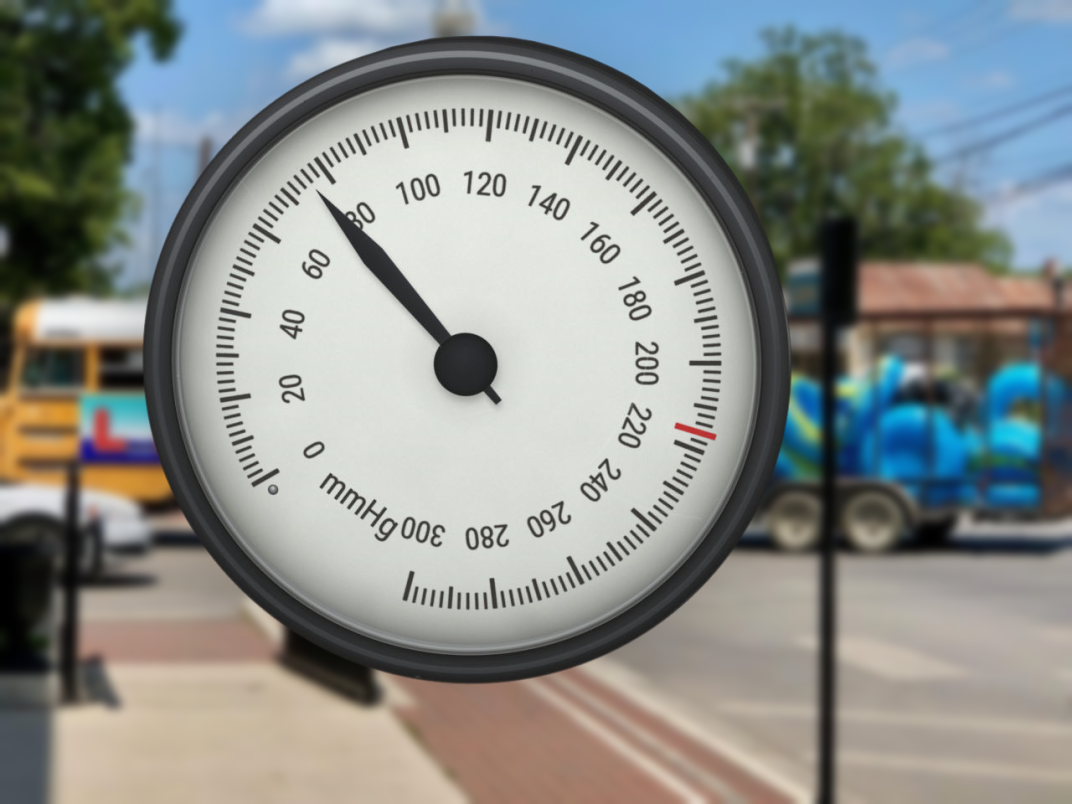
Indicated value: value=76 unit=mmHg
